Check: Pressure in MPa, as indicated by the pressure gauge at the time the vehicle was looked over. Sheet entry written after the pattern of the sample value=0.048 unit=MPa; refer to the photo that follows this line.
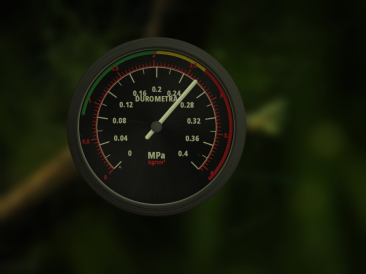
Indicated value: value=0.26 unit=MPa
